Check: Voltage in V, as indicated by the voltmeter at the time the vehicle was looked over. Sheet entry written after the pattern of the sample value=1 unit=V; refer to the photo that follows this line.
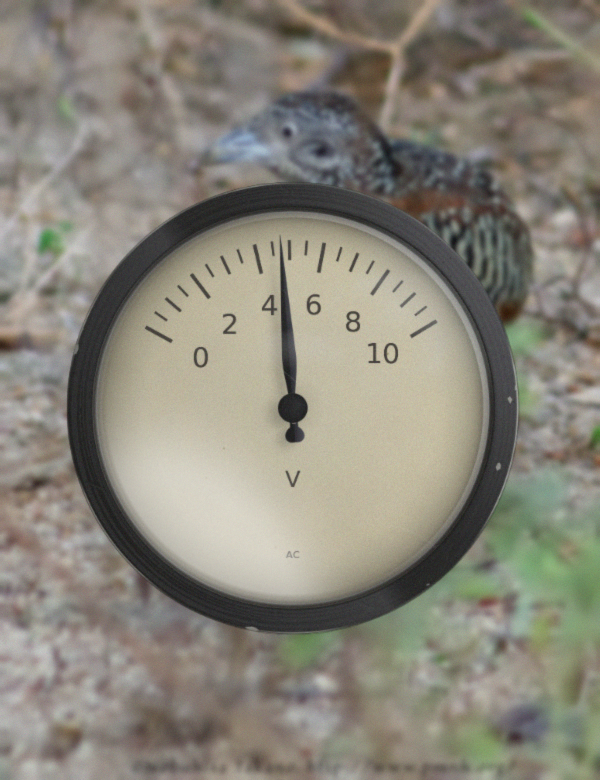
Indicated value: value=4.75 unit=V
